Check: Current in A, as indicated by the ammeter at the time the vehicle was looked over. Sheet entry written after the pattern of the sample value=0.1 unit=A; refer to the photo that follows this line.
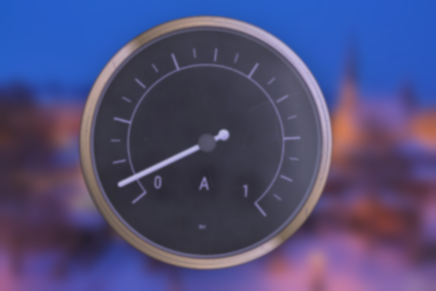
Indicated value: value=0.05 unit=A
